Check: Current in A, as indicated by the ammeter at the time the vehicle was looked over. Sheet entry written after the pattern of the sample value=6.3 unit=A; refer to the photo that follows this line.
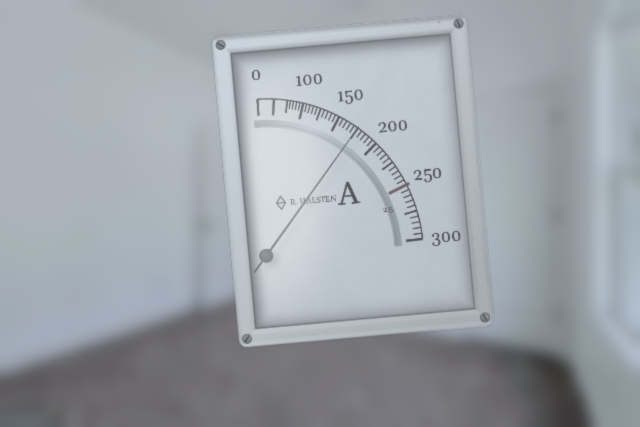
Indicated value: value=175 unit=A
